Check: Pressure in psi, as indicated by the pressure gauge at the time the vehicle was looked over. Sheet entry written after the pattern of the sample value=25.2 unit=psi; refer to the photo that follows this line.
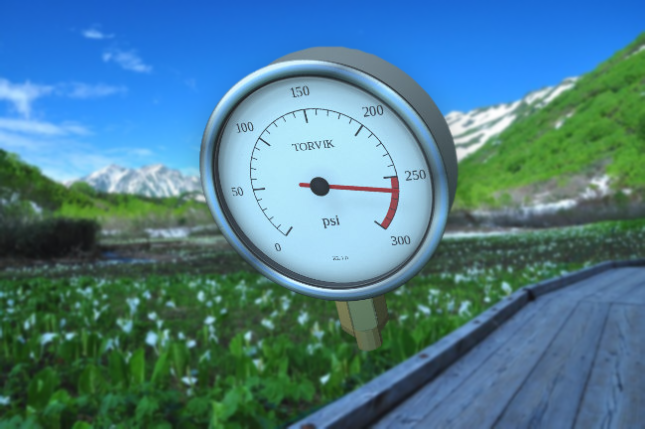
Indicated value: value=260 unit=psi
